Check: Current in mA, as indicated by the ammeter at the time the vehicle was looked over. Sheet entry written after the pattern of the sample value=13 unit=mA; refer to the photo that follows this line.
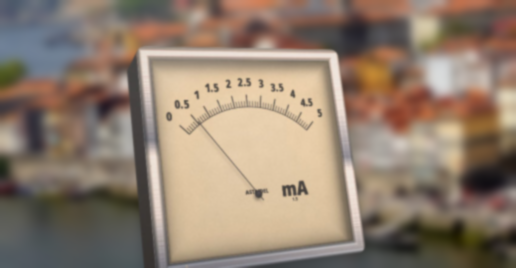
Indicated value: value=0.5 unit=mA
